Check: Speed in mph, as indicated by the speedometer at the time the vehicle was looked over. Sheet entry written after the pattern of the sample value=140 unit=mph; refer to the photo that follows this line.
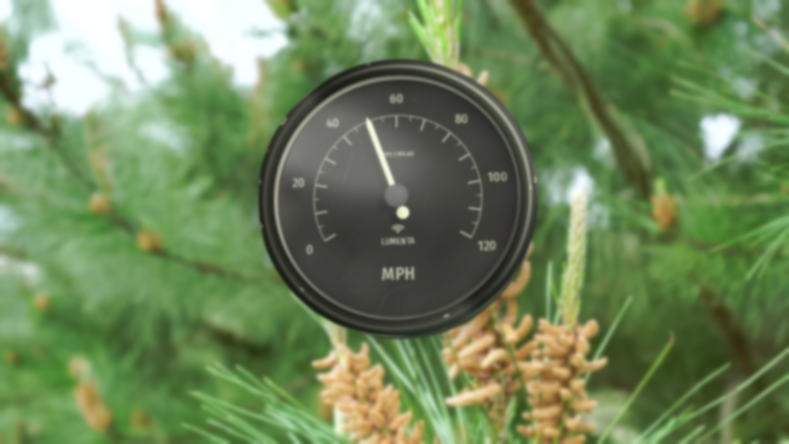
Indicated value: value=50 unit=mph
